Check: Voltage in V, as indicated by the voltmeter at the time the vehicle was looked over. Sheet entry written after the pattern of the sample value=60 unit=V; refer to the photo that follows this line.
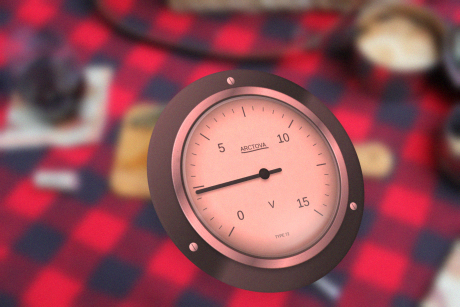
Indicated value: value=2.25 unit=V
